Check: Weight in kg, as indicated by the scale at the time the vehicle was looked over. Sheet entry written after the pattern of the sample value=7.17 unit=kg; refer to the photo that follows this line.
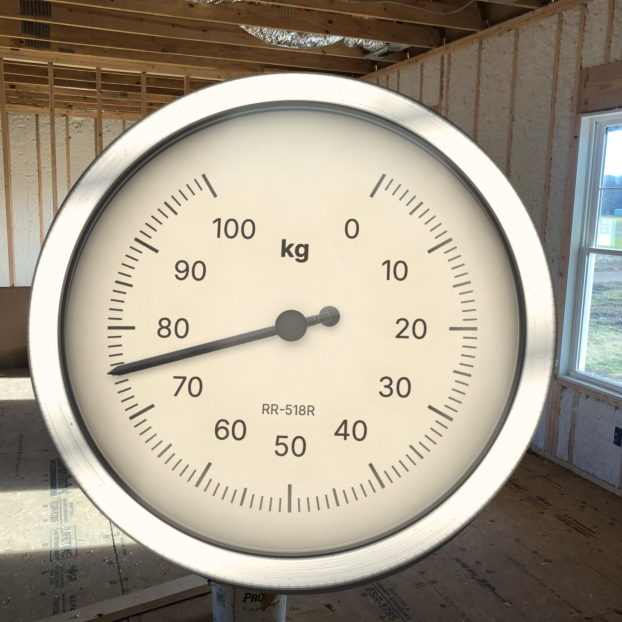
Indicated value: value=75 unit=kg
